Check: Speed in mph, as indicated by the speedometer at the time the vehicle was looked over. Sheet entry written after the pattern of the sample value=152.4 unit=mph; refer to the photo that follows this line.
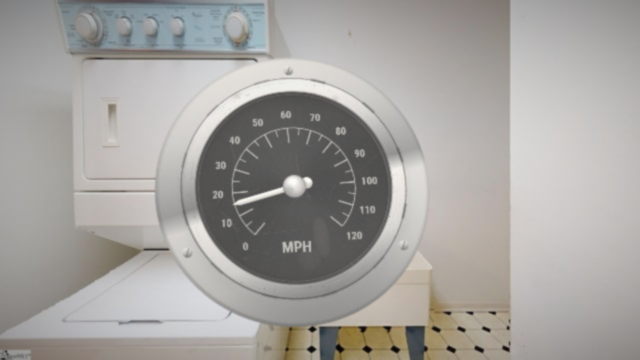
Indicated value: value=15 unit=mph
